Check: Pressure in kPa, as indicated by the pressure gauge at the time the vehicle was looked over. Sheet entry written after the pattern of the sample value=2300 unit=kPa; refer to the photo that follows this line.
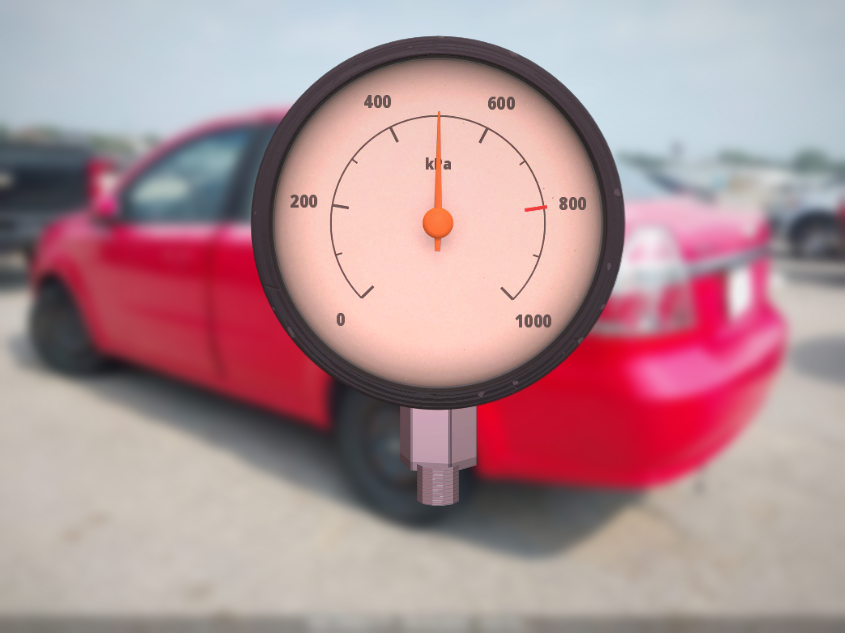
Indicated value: value=500 unit=kPa
